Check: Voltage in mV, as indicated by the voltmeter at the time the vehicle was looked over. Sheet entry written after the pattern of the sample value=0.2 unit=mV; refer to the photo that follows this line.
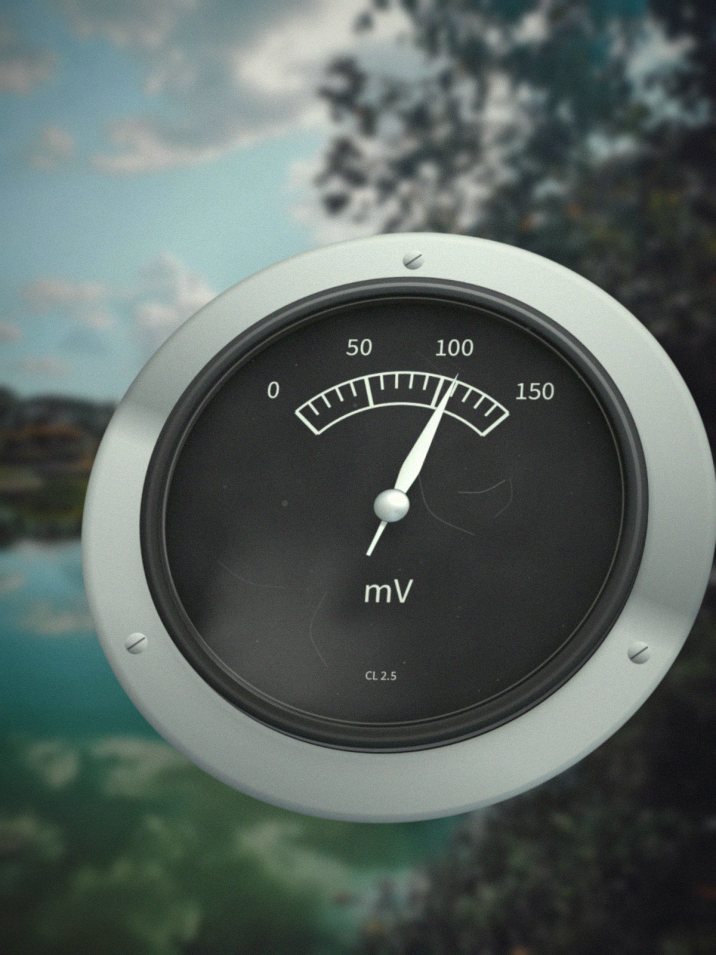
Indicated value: value=110 unit=mV
